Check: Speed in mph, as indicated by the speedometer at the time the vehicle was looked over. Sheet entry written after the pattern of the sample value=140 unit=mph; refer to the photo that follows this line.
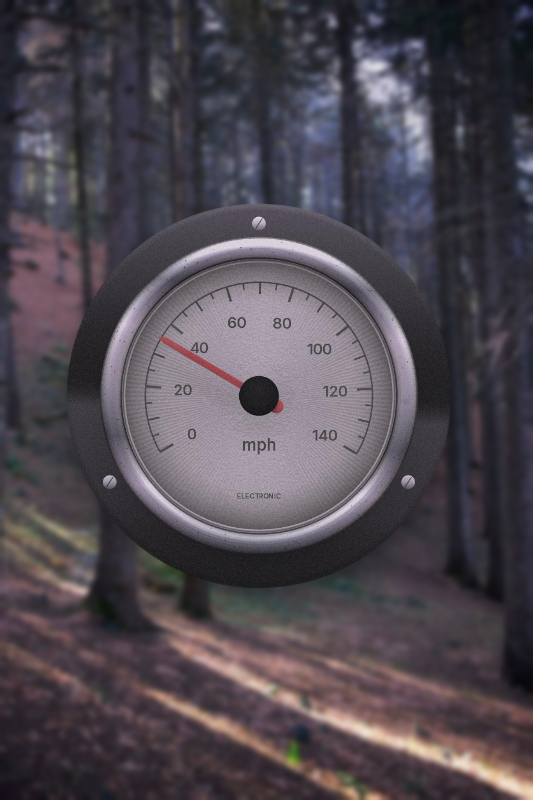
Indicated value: value=35 unit=mph
